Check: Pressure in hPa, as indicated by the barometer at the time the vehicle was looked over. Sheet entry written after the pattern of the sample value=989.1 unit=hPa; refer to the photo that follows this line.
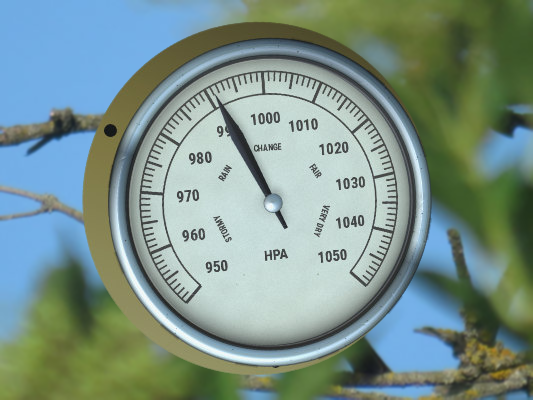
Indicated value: value=991 unit=hPa
